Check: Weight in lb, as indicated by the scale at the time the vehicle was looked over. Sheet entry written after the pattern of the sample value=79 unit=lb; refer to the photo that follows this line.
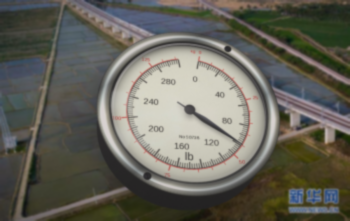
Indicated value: value=100 unit=lb
